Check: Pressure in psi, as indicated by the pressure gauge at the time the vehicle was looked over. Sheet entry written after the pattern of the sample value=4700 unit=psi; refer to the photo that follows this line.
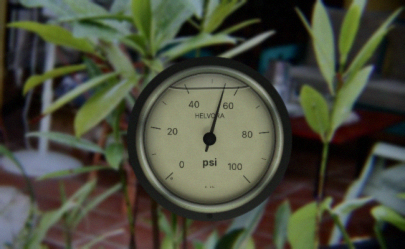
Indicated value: value=55 unit=psi
